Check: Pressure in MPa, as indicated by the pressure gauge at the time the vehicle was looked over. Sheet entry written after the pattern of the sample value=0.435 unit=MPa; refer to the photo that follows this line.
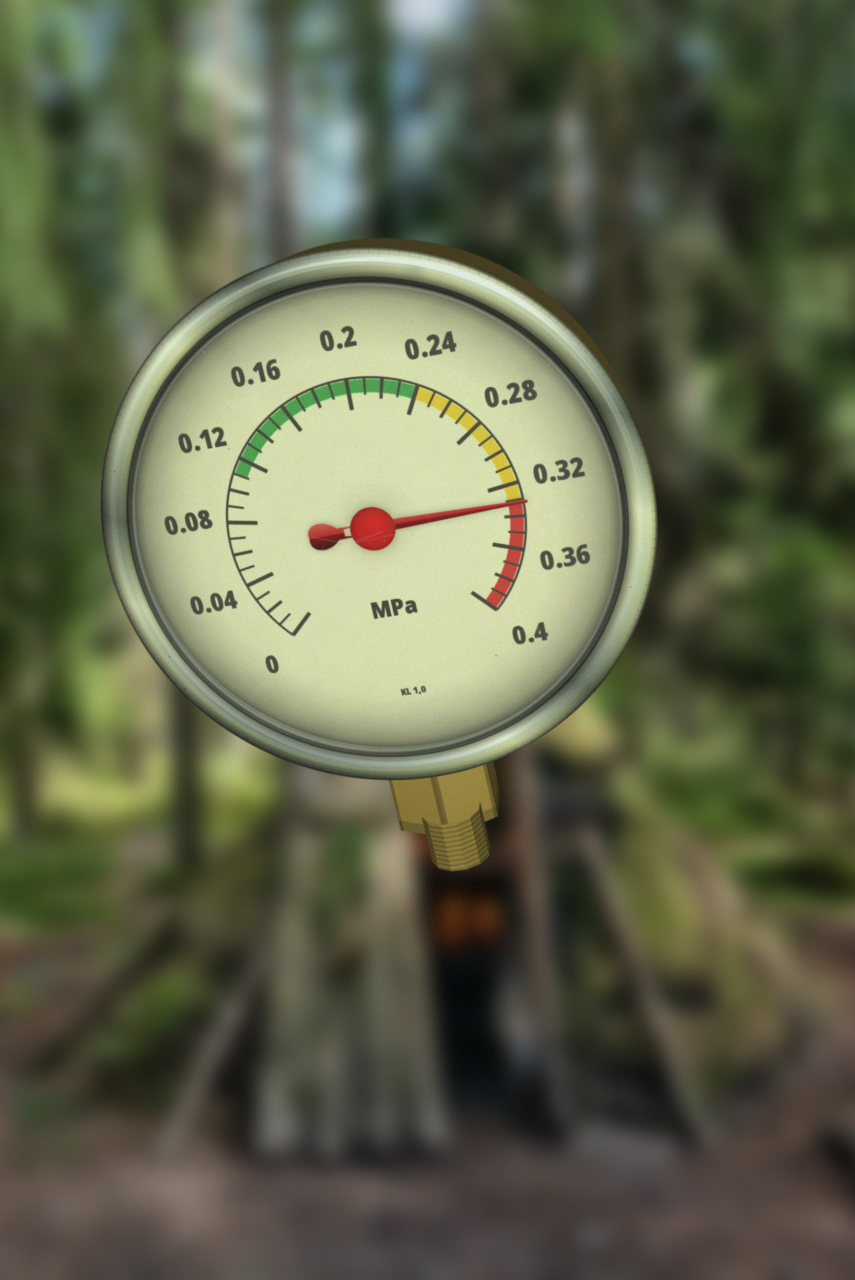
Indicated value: value=0.33 unit=MPa
